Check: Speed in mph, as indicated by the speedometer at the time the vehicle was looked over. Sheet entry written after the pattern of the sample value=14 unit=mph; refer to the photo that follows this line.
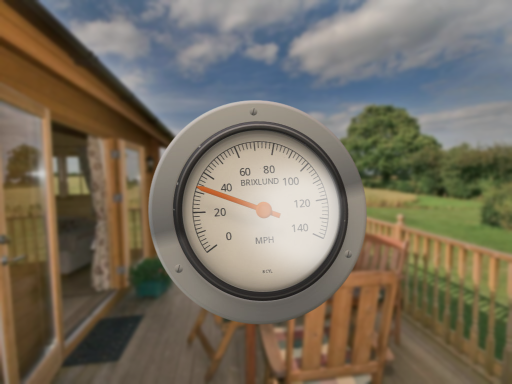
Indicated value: value=32 unit=mph
